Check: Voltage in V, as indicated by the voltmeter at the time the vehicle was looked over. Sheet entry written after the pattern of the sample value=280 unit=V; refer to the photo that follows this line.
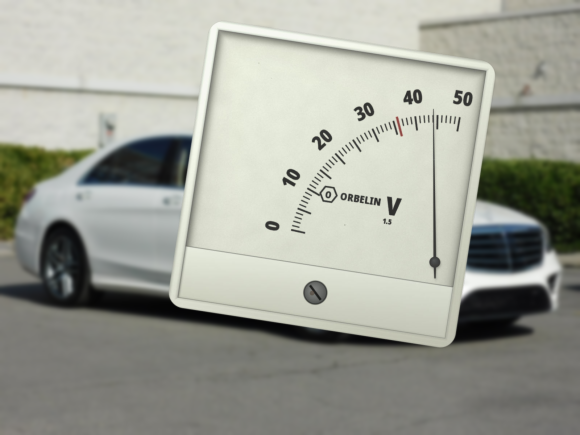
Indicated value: value=44 unit=V
